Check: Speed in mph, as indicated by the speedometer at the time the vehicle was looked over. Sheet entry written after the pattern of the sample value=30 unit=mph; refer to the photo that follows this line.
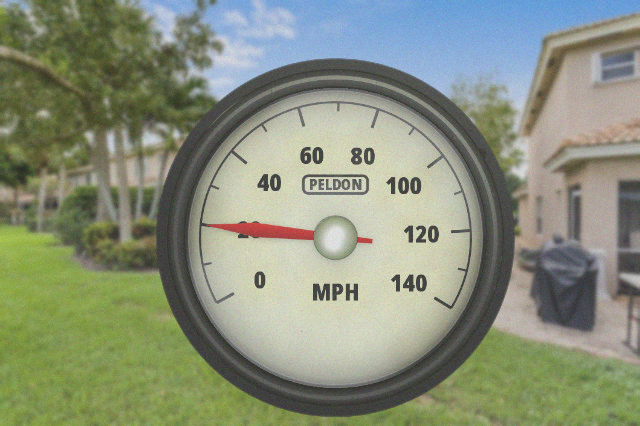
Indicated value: value=20 unit=mph
